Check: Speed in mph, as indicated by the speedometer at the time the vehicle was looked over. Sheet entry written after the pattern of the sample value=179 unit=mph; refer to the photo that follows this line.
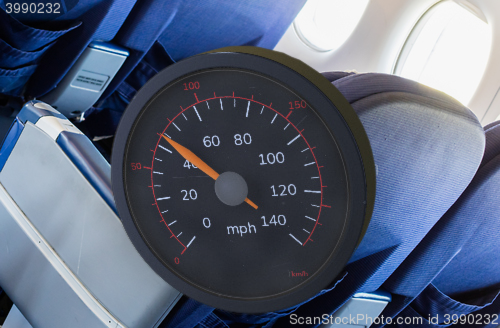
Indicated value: value=45 unit=mph
